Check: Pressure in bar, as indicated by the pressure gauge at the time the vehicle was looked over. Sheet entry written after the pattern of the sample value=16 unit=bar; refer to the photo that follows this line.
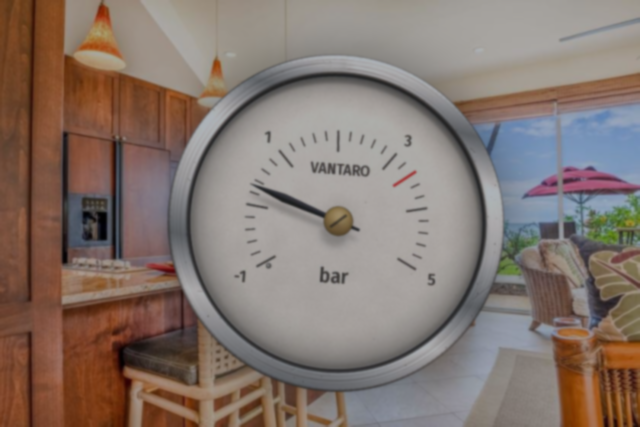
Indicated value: value=0.3 unit=bar
